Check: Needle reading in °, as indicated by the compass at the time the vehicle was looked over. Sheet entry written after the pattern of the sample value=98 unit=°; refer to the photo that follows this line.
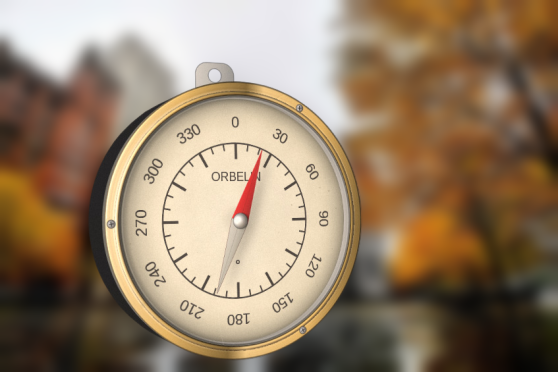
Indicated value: value=20 unit=°
